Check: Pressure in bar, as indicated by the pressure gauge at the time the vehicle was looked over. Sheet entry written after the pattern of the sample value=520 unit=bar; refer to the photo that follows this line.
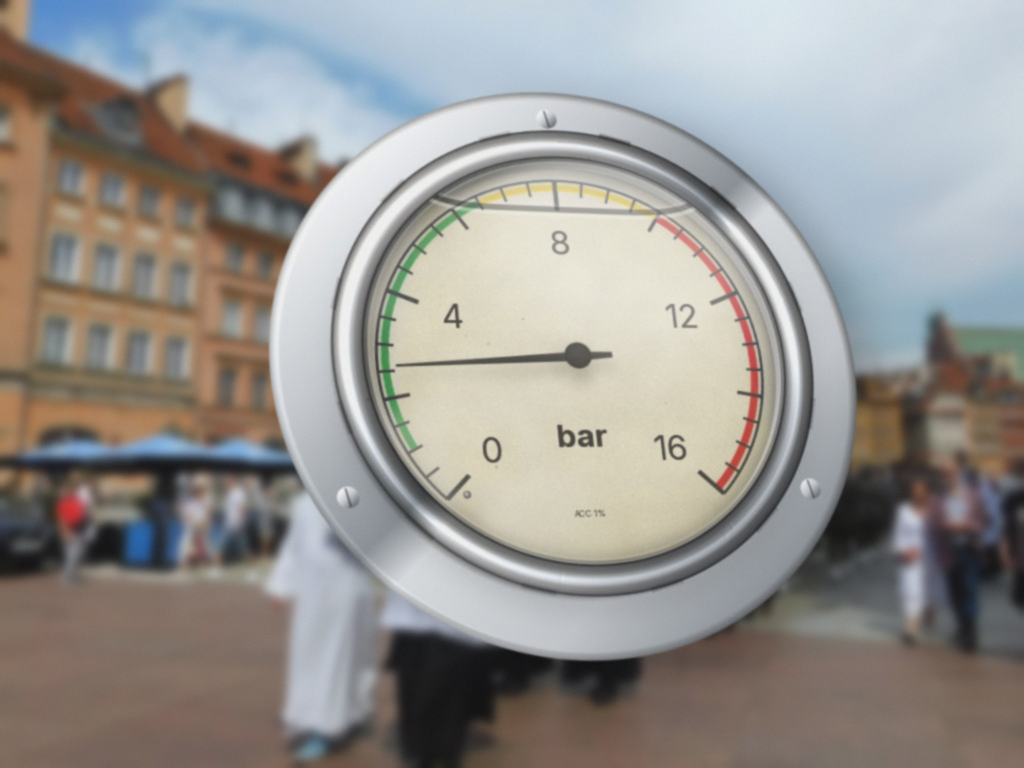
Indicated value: value=2.5 unit=bar
